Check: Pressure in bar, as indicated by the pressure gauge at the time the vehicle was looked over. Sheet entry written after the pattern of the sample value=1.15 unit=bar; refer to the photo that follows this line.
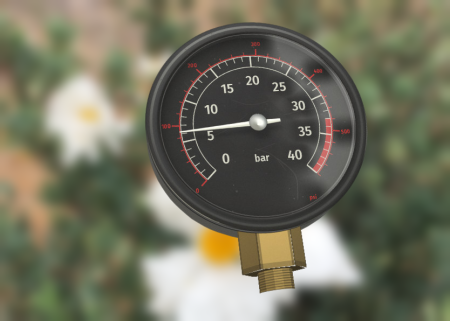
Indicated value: value=6 unit=bar
